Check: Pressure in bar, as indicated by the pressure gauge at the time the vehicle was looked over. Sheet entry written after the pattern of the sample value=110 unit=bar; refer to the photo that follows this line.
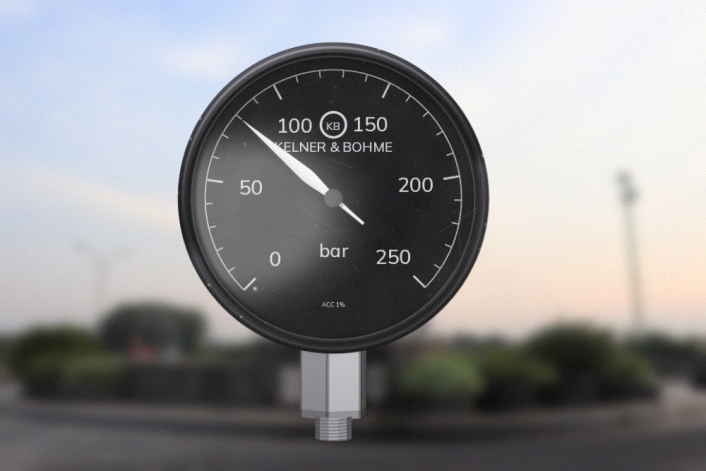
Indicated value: value=80 unit=bar
